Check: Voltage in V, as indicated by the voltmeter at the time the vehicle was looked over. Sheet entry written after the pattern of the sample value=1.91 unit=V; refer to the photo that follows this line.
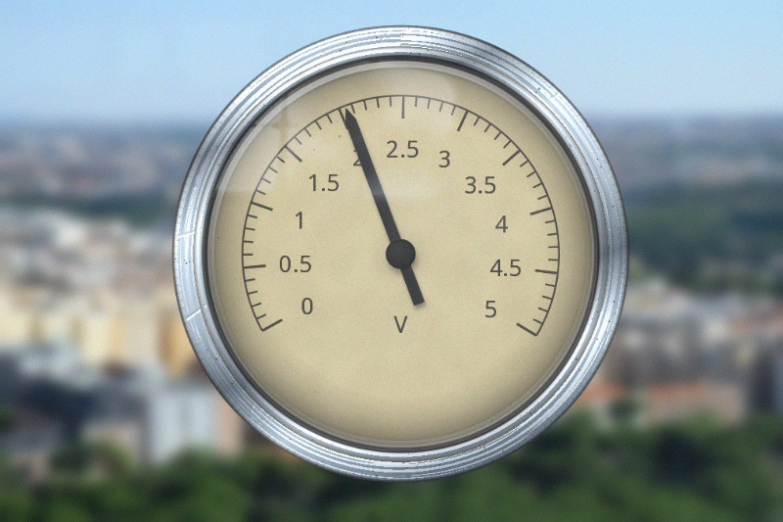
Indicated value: value=2.05 unit=V
